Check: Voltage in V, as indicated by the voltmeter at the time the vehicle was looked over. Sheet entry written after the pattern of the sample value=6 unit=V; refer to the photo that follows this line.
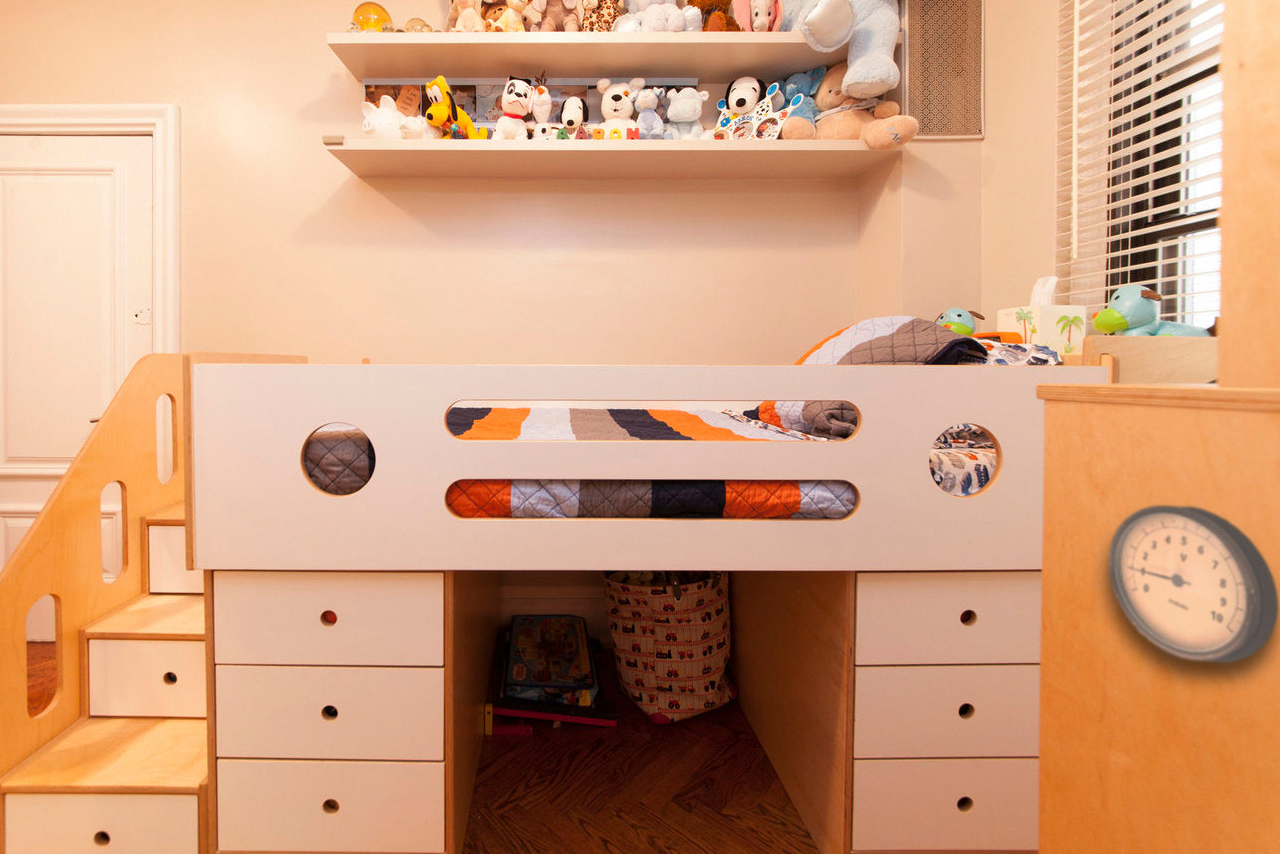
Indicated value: value=1 unit=V
